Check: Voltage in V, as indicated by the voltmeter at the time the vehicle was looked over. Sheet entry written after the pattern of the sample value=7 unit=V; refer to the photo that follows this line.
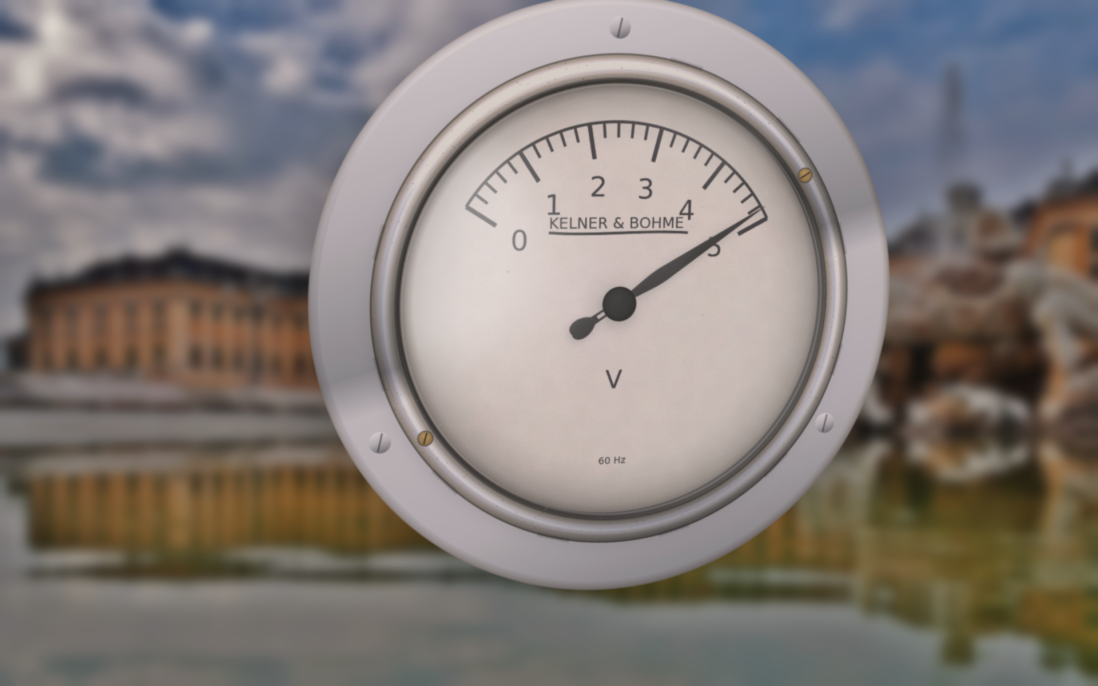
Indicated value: value=4.8 unit=V
